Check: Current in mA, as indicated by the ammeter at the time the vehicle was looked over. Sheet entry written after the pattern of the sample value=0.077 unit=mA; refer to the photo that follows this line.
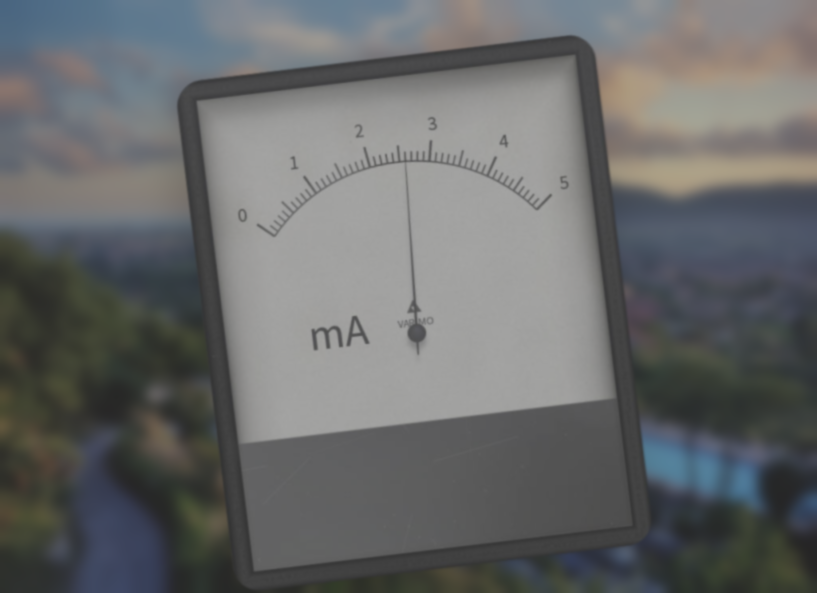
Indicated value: value=2.6 unit=mA
